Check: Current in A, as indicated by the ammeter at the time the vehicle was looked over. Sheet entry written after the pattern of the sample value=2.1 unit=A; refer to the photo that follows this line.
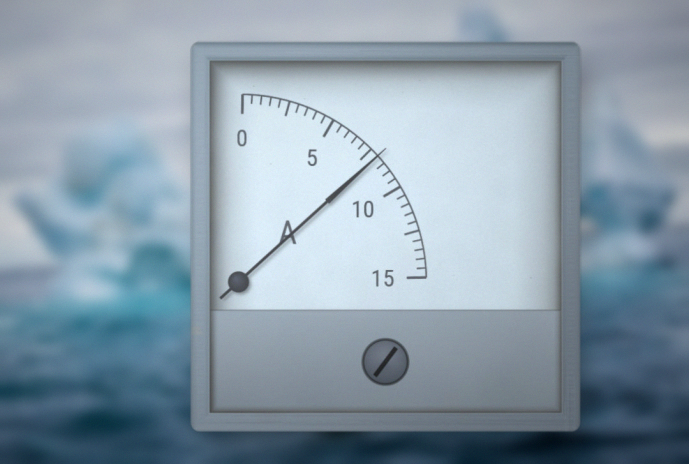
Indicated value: value=8 unit=A
